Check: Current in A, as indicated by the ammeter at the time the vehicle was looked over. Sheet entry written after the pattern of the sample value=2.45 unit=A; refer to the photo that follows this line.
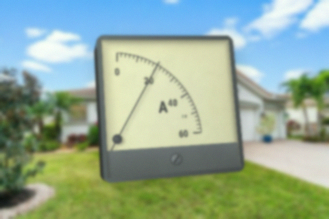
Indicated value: value=20 unit=A
